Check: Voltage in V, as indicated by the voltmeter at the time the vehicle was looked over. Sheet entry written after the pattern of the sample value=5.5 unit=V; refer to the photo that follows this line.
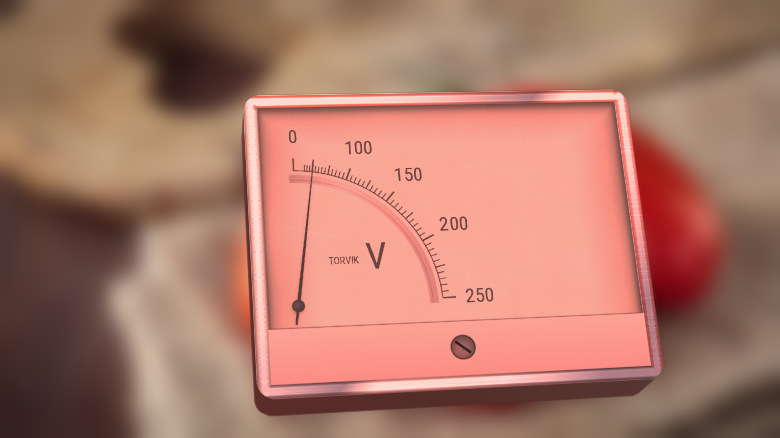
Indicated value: value=50 unit=V
